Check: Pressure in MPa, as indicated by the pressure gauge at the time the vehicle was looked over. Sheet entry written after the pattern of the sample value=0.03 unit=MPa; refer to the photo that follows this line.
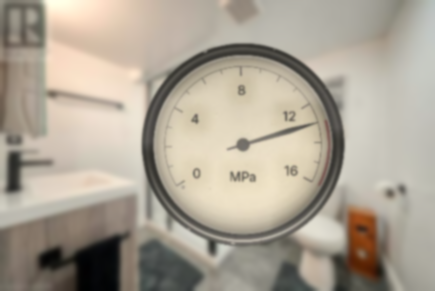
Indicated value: value=13 unit=MPa
